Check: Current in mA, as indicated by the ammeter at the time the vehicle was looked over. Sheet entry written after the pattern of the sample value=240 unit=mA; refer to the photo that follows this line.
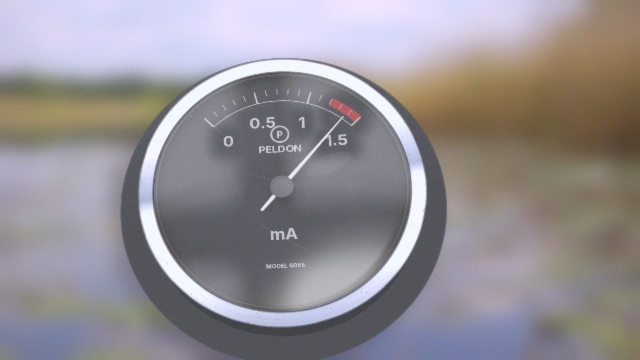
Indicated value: value=1.4 unit=mA
